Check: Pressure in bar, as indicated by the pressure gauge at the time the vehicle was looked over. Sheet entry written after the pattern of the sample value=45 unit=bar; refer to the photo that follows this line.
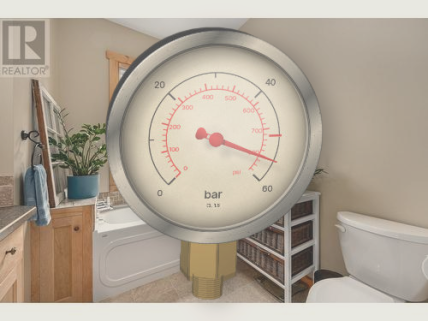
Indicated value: value=55 unit=bar
